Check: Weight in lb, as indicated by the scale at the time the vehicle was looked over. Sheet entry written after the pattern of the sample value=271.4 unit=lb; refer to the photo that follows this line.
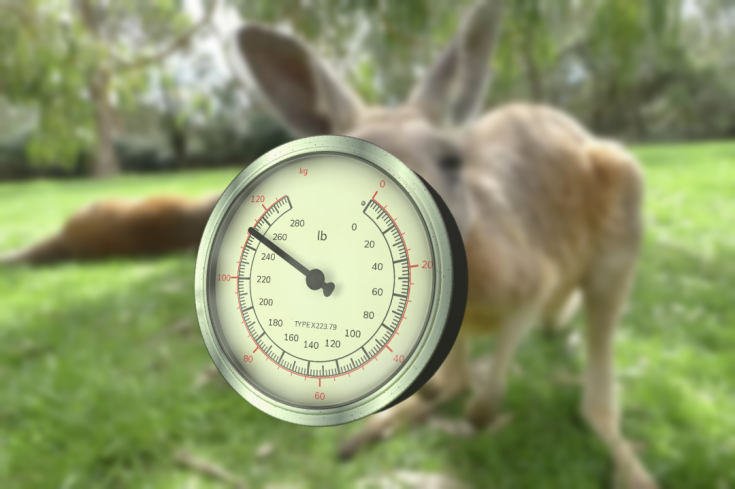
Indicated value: value=250 unit=lb
